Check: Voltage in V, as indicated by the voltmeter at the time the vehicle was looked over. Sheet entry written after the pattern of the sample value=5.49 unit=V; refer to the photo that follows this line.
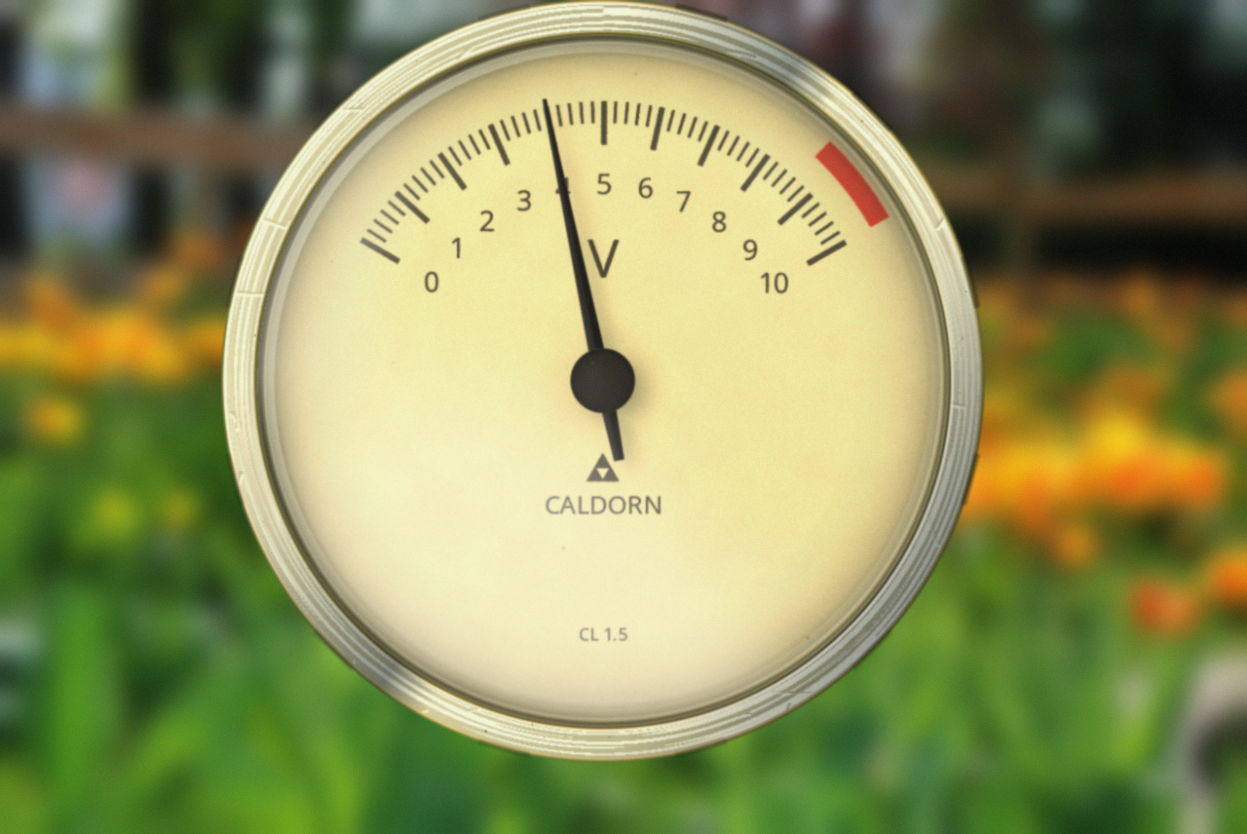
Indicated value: value=4 unit=V
